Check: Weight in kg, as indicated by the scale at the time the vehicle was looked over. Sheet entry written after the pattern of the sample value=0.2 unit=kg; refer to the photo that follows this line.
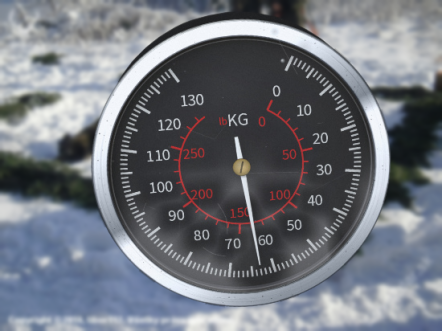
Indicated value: value=63 unit=kg
